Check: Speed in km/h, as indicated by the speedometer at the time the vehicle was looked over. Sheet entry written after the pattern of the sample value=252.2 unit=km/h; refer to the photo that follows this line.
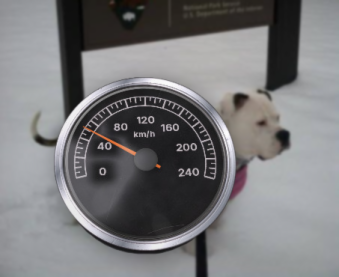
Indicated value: value=50 unit=km/h
